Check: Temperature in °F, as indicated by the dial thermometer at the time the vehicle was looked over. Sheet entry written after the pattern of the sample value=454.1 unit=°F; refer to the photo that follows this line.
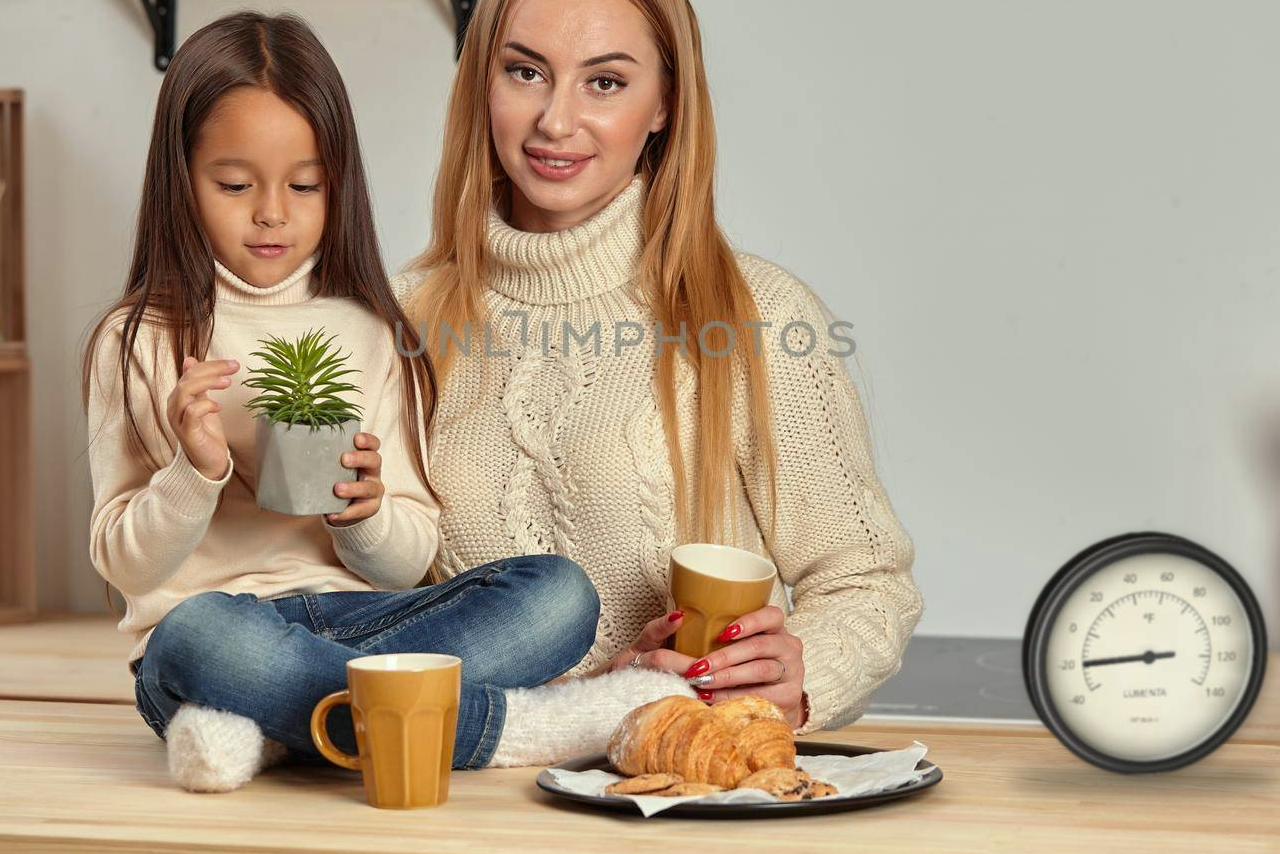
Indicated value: value=-20 unit=°F
